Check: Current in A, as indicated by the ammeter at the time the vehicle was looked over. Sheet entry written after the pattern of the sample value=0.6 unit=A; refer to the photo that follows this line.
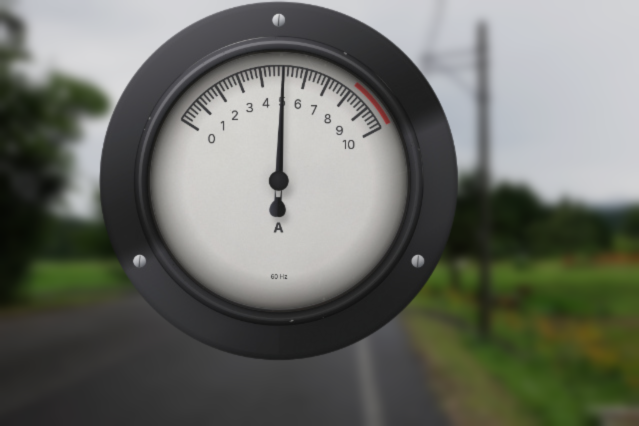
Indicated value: value=5 unit=A
